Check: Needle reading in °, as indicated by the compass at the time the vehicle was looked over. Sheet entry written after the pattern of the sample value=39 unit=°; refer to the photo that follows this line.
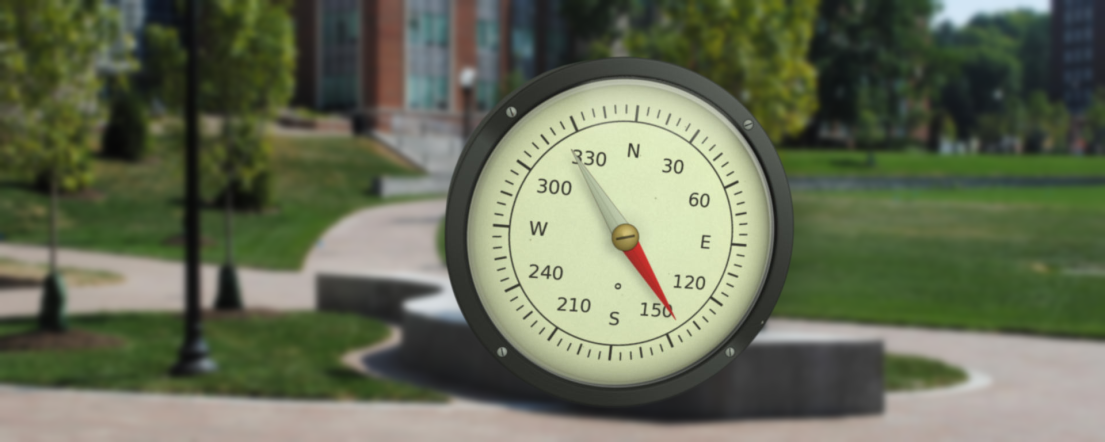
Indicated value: value=142.5 unit=°
